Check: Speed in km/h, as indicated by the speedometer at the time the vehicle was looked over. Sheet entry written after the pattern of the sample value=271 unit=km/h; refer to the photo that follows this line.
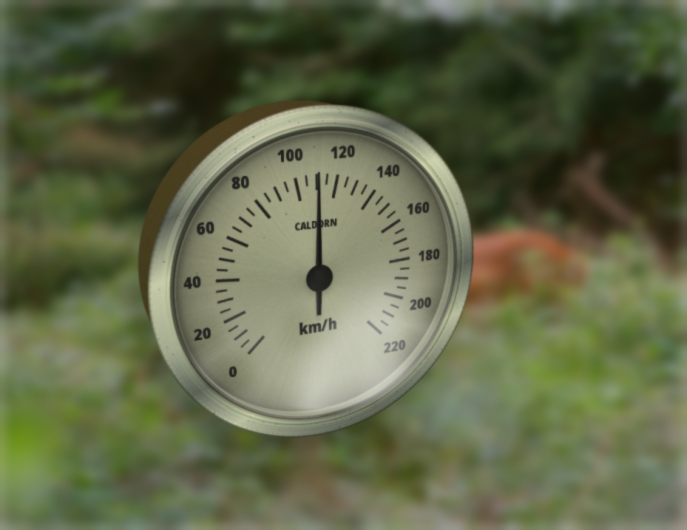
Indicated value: value=110 unit=km/h
